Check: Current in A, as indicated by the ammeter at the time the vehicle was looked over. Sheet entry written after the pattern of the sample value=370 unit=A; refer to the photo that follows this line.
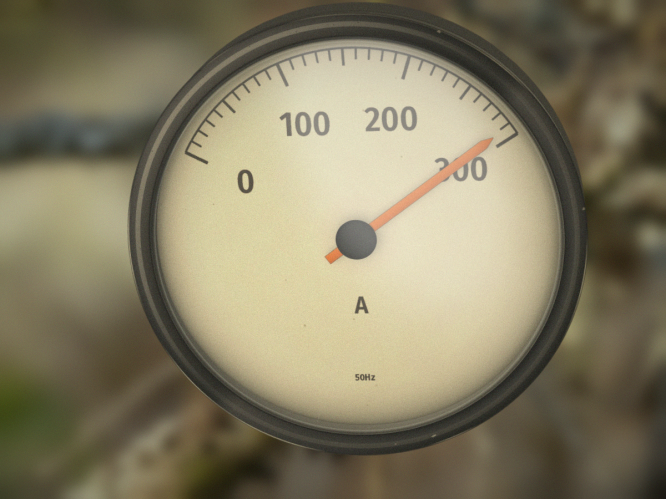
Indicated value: value=290 unit=A
